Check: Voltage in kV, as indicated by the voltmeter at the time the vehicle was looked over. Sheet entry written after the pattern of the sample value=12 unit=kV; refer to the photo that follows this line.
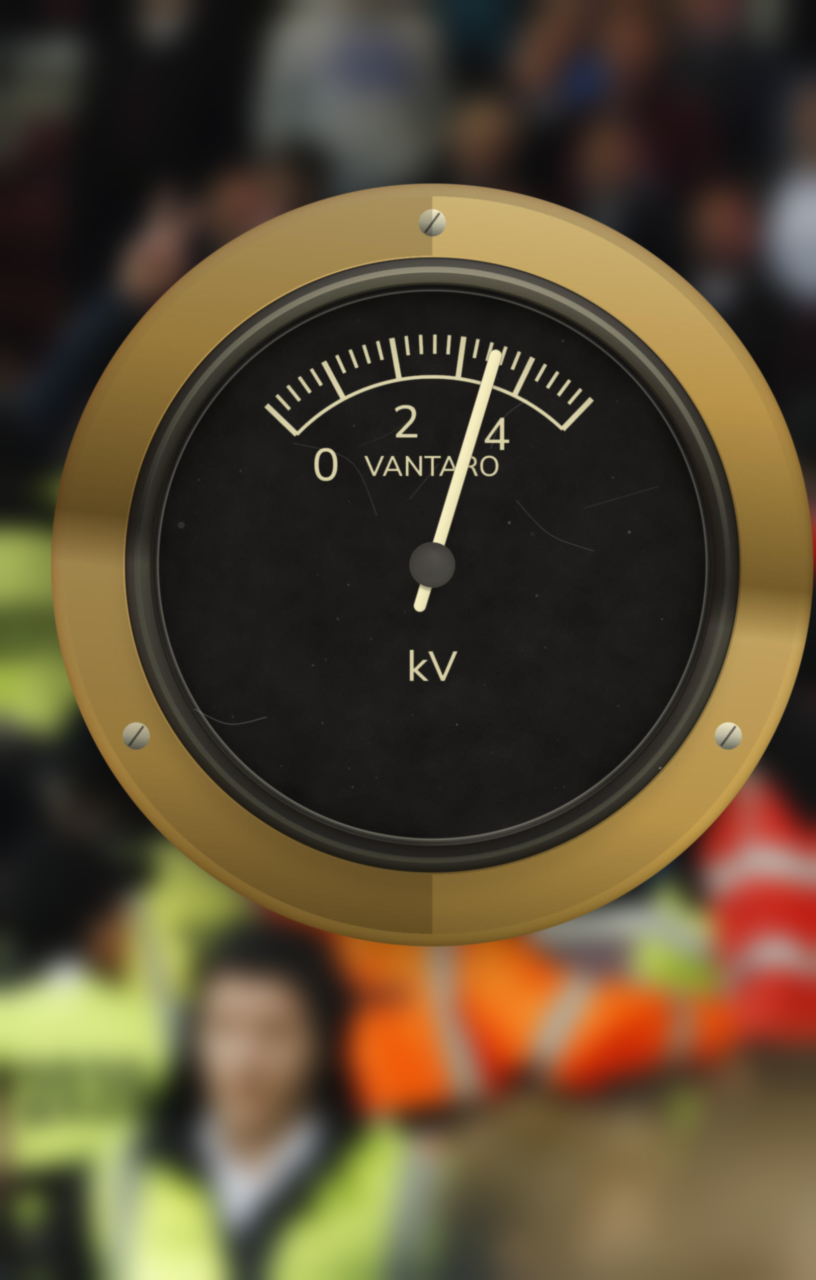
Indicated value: value=3.5 unit=kV
